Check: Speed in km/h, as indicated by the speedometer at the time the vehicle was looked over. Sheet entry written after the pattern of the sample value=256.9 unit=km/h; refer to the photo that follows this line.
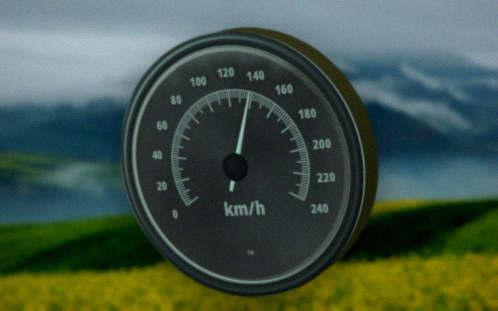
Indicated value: value=140 unit=km/h
